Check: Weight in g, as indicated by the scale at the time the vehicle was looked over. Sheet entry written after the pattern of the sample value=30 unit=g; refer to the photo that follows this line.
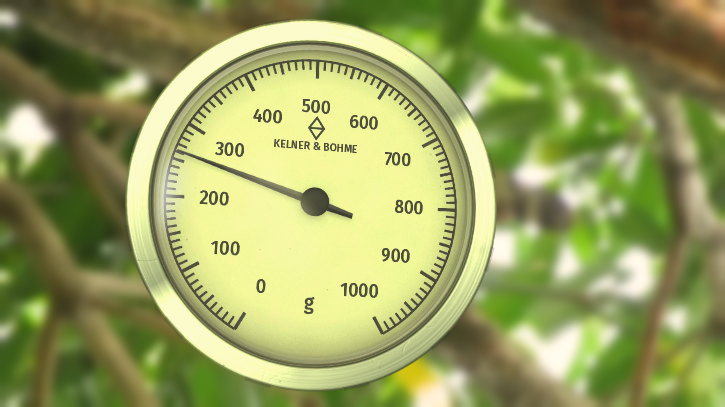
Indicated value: value=260 unit=g
